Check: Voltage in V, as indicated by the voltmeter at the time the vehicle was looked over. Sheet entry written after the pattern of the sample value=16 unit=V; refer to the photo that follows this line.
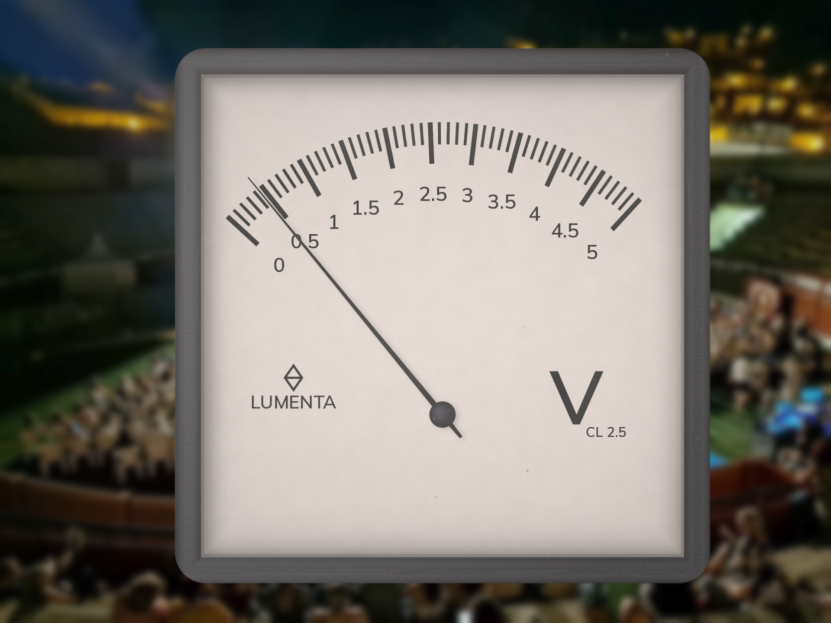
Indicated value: value=0.45 unit=V
